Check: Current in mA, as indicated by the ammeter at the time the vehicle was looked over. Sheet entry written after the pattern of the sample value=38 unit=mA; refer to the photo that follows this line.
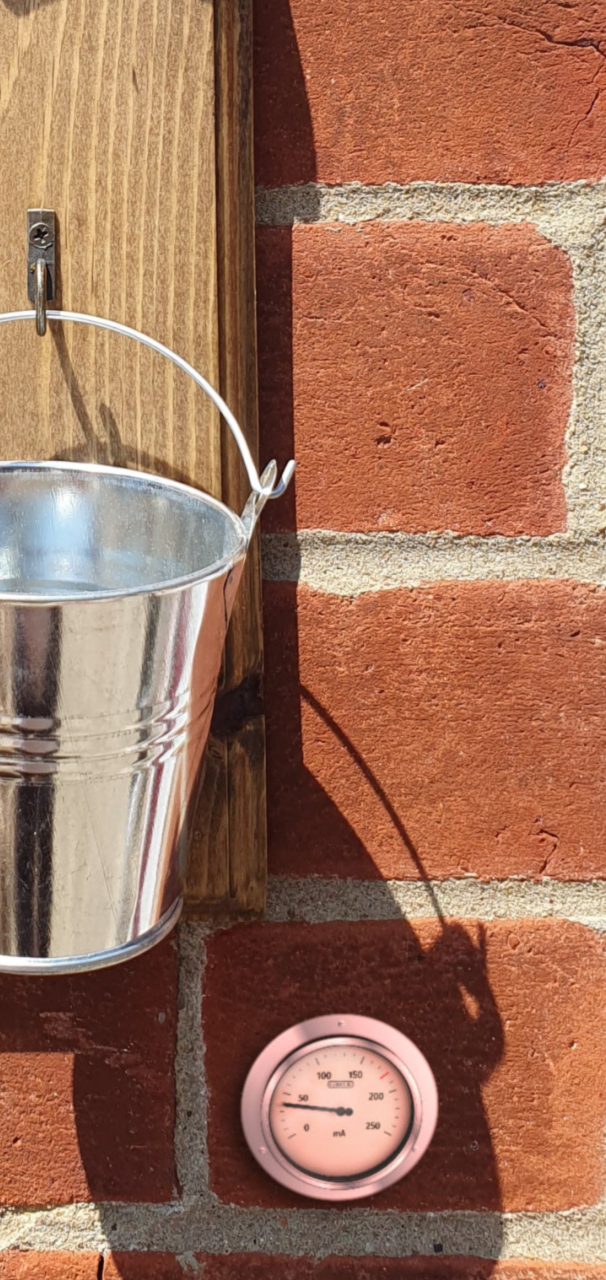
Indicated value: value=40 unit=mA
